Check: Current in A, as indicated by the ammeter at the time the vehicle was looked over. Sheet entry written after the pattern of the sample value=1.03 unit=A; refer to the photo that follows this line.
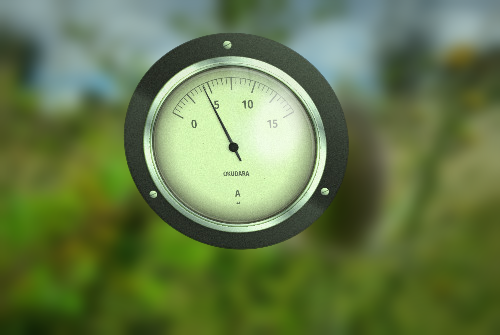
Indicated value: value=4.5 unit=A
